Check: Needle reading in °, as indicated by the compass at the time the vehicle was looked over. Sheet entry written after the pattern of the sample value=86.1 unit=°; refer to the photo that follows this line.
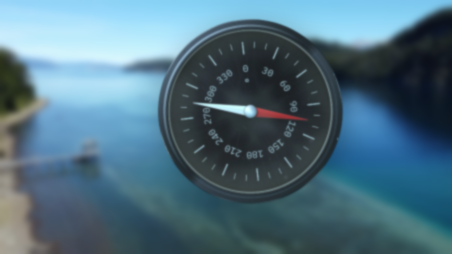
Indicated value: value=105 unit=°
